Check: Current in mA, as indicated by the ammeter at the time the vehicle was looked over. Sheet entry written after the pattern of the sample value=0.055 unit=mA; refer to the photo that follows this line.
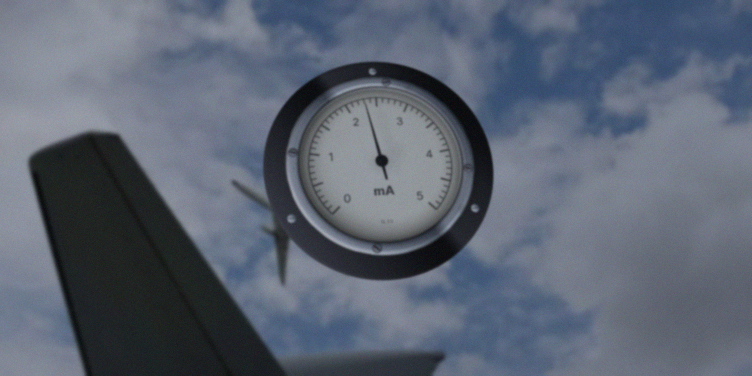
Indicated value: value=2.3 unit=mA
